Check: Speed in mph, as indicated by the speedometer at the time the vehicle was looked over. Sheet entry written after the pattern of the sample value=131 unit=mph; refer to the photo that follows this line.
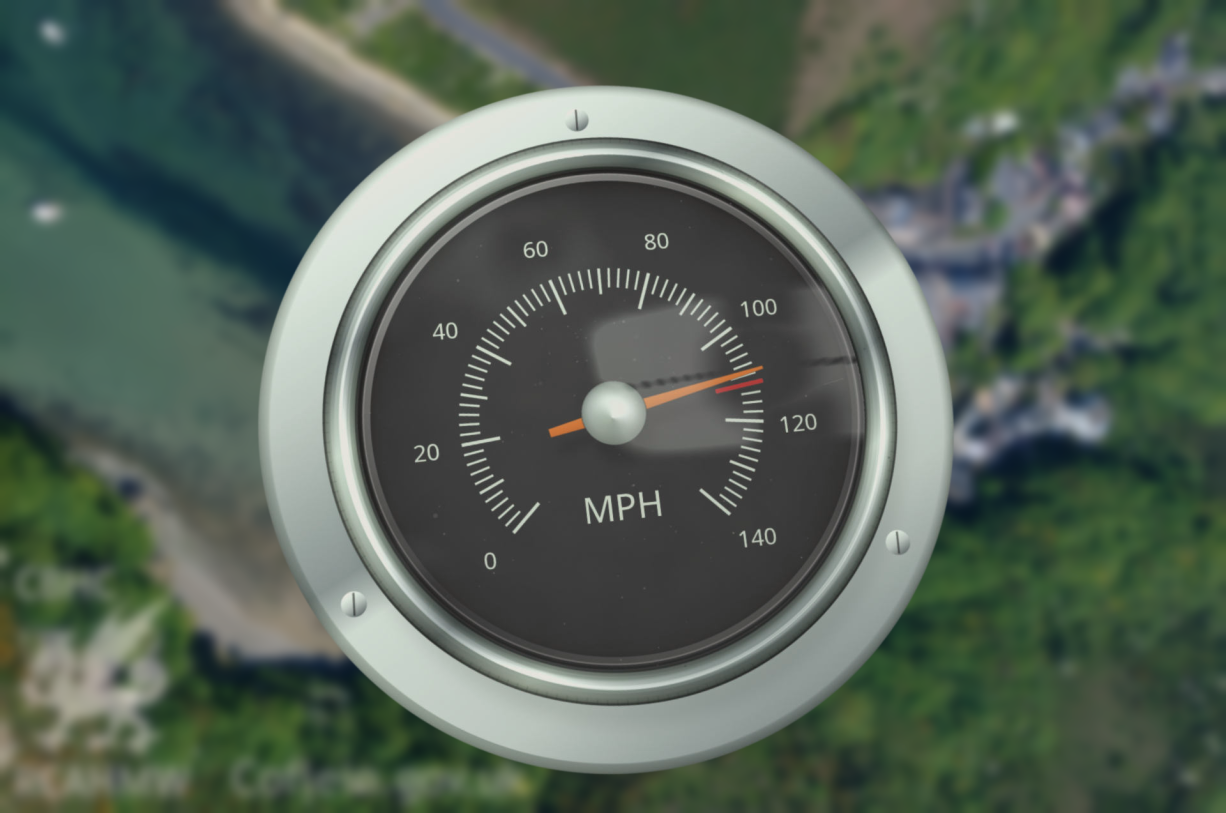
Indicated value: value=110 unit=mph
